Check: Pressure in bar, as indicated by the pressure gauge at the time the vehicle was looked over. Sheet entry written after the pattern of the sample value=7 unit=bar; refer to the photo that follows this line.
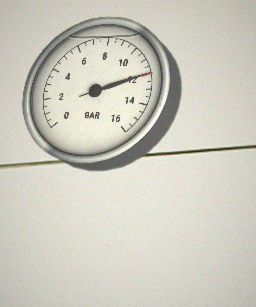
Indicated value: value=12 unit=bar
